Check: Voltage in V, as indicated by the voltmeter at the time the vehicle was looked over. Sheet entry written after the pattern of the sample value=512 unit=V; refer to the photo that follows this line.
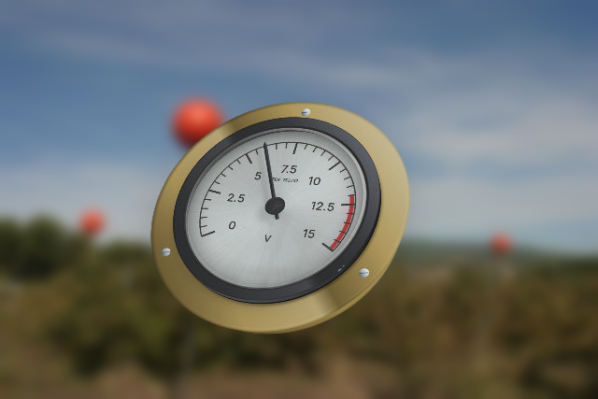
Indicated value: value=6 unit=V
